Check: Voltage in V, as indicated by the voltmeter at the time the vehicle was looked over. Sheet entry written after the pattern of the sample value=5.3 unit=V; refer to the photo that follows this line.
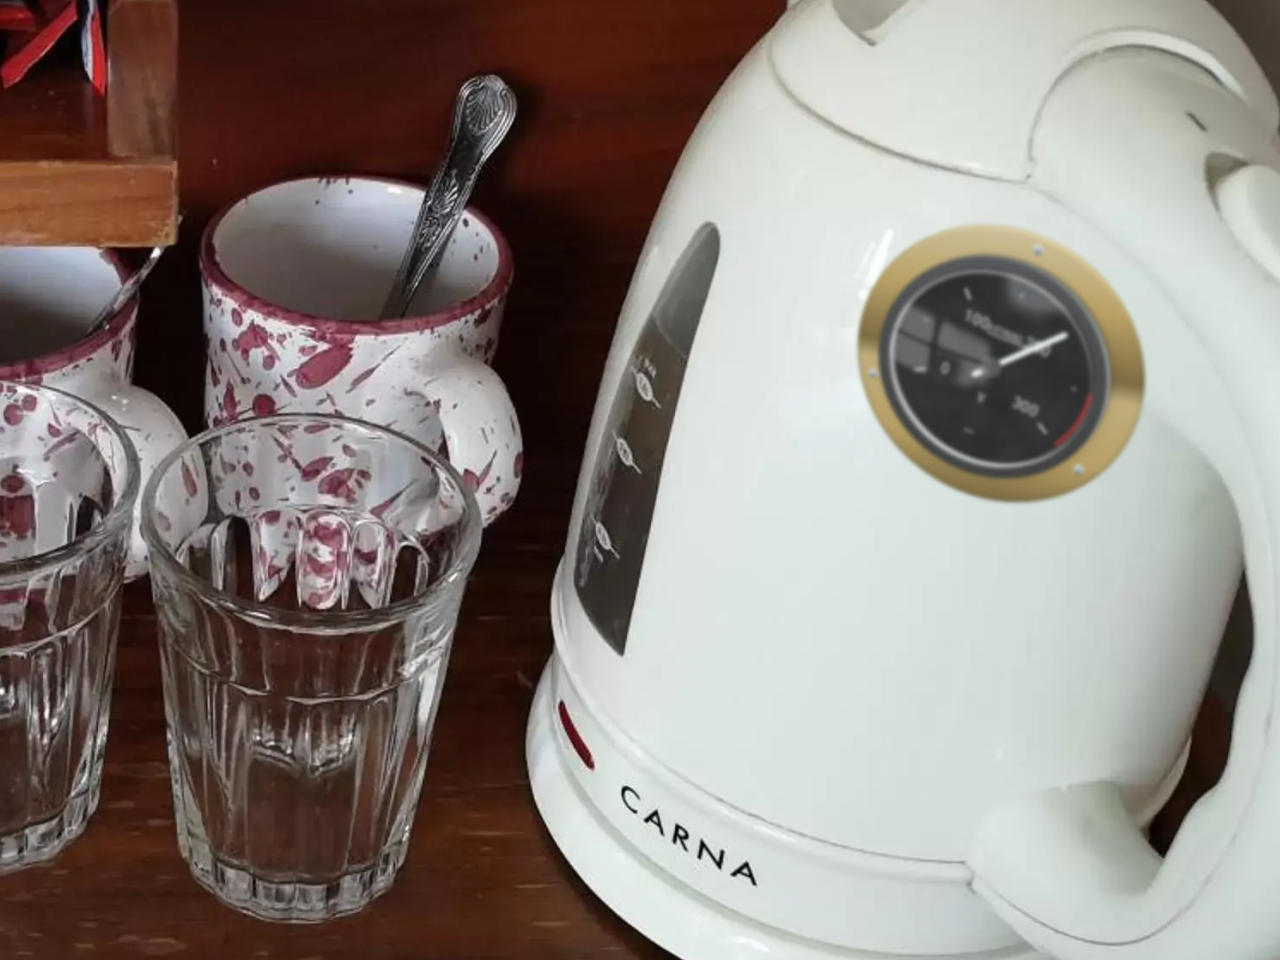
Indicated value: value=200 unit=V
